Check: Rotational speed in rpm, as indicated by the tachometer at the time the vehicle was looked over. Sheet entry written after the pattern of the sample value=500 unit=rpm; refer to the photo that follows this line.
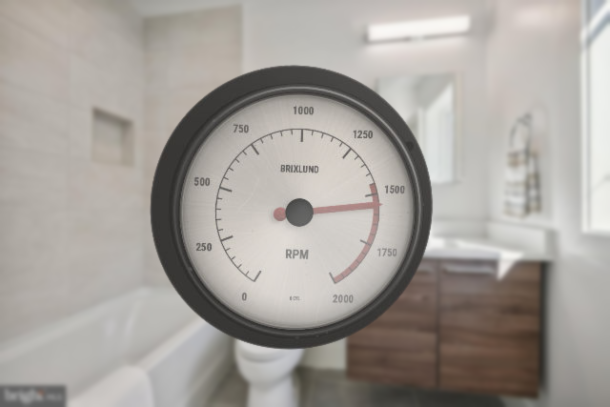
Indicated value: value=1550 unit=rpm
